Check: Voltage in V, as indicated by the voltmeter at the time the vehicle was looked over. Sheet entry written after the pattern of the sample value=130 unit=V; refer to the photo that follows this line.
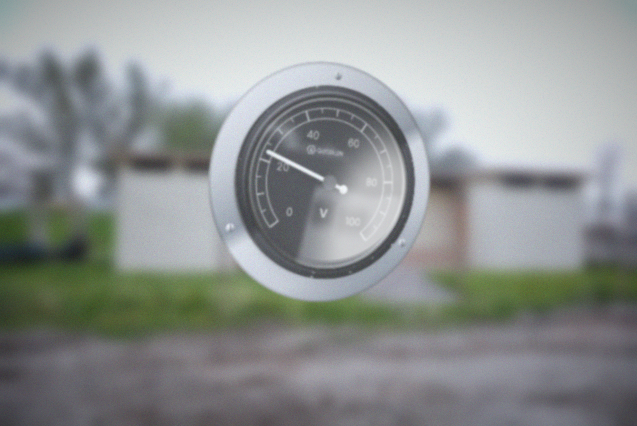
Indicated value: value=22.5 unit=V
